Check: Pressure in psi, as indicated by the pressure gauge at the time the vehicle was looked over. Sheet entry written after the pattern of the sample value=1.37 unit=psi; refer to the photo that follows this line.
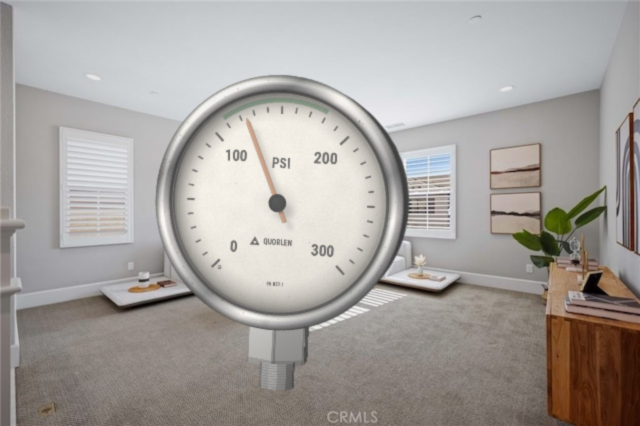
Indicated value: value=125 unit=psi
